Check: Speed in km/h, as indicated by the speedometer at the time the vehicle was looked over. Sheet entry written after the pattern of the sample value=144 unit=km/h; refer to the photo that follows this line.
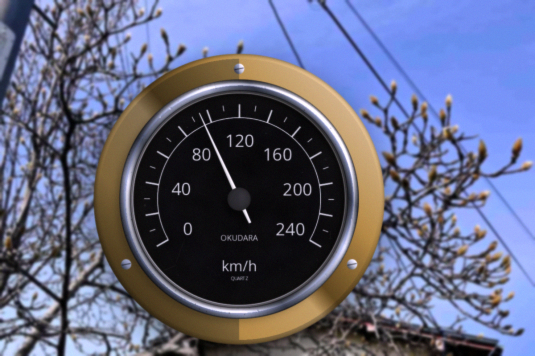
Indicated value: value=95 unit=km/h
